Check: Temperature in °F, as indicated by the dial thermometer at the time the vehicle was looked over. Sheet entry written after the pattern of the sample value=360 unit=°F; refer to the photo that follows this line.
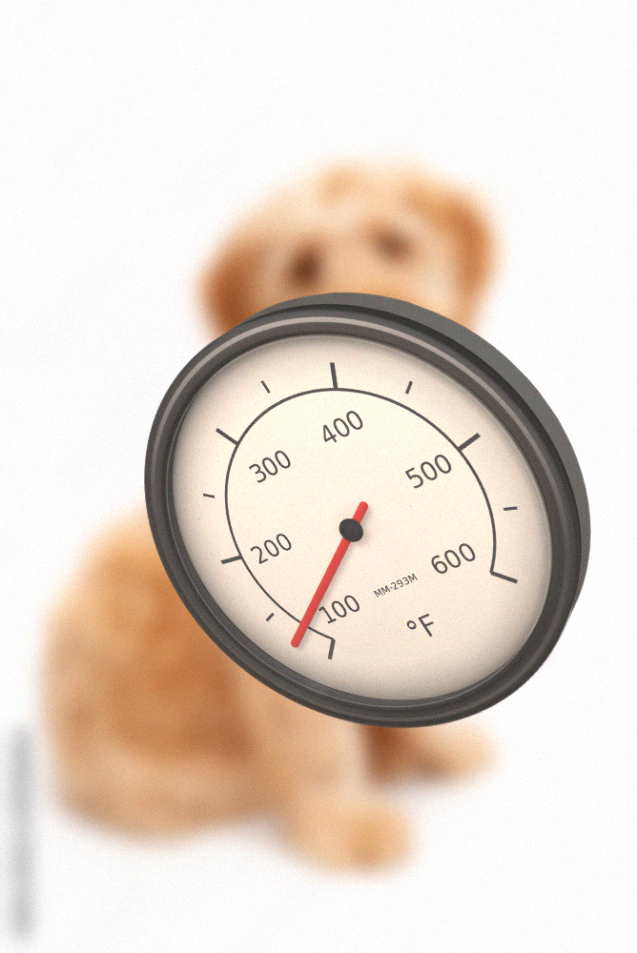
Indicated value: value=125 unit=°F
